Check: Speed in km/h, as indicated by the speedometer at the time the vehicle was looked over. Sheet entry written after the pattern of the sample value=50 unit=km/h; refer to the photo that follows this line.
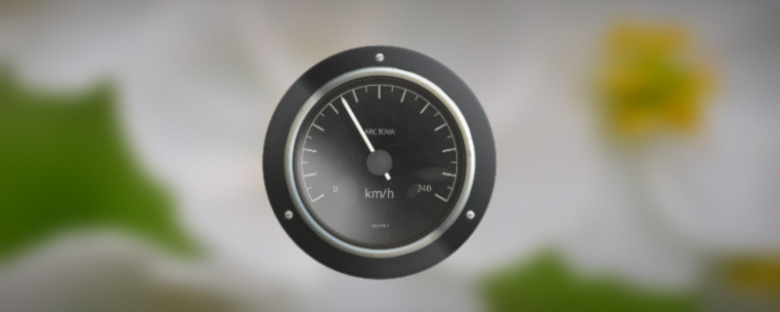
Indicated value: value=90 unit=km/h
